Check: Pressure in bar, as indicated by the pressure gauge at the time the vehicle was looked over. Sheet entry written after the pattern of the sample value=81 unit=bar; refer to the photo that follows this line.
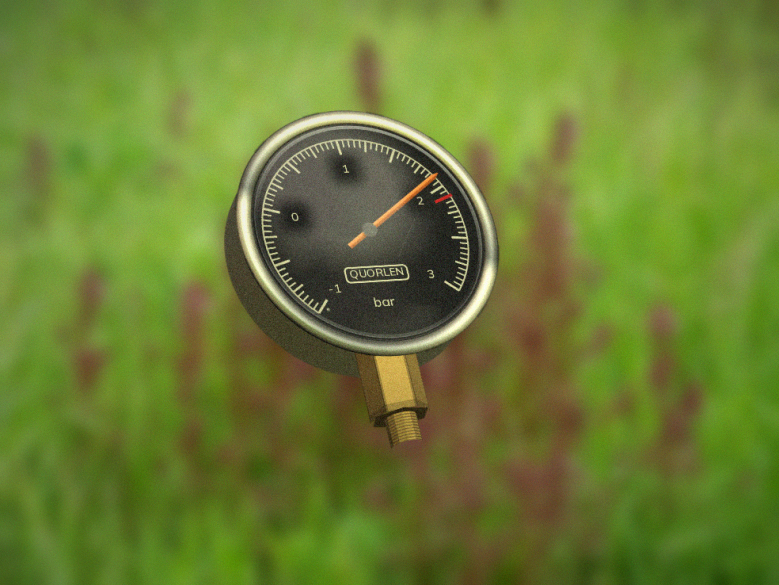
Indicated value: value=1.9 unit=bar
